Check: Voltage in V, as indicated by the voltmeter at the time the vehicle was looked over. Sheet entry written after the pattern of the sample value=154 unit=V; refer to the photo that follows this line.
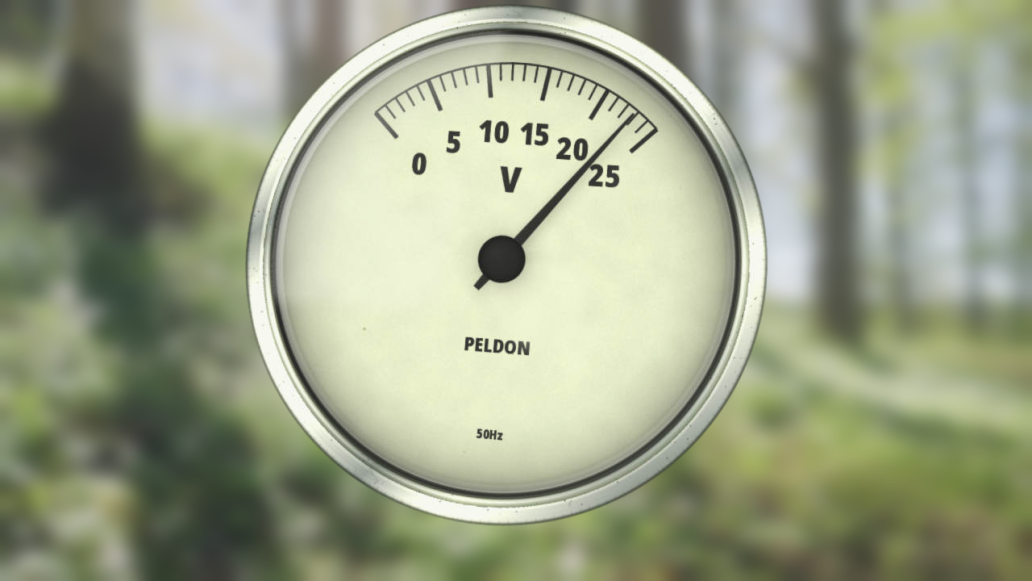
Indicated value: value=23 unit=V
